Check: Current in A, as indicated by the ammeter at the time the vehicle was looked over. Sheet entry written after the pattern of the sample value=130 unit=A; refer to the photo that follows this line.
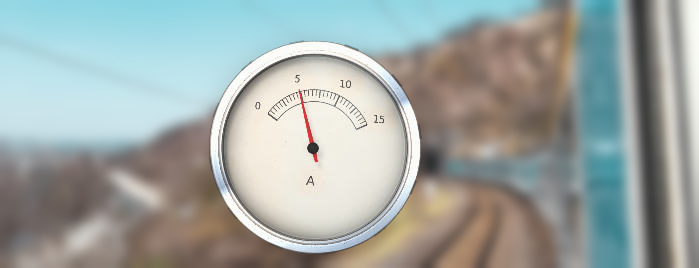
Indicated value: value=5 unit=A
